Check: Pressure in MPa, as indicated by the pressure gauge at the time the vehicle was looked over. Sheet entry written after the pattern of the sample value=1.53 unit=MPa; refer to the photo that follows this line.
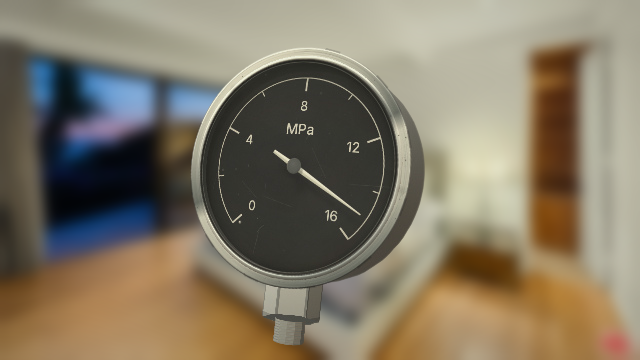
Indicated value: value=15 unit=MPa
